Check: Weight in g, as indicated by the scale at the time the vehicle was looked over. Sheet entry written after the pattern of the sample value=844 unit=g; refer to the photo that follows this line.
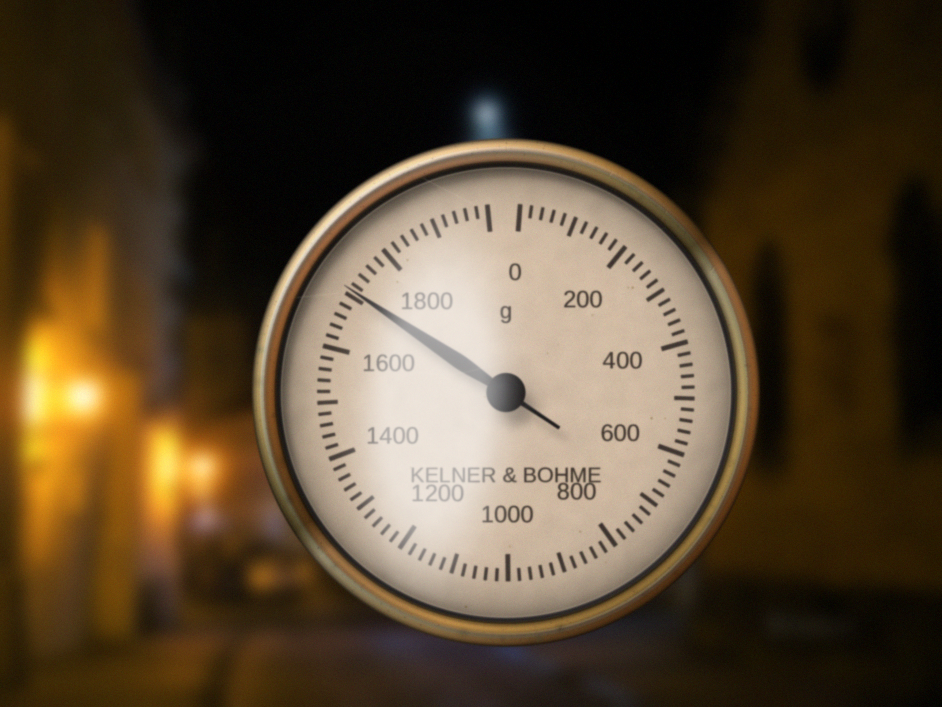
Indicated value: value=1710 unit=g
